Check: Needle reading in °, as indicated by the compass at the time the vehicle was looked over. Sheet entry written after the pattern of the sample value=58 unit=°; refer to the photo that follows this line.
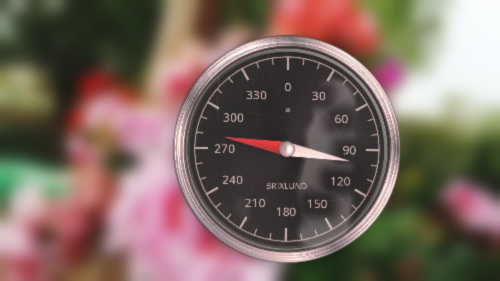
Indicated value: value=280 unit=°
